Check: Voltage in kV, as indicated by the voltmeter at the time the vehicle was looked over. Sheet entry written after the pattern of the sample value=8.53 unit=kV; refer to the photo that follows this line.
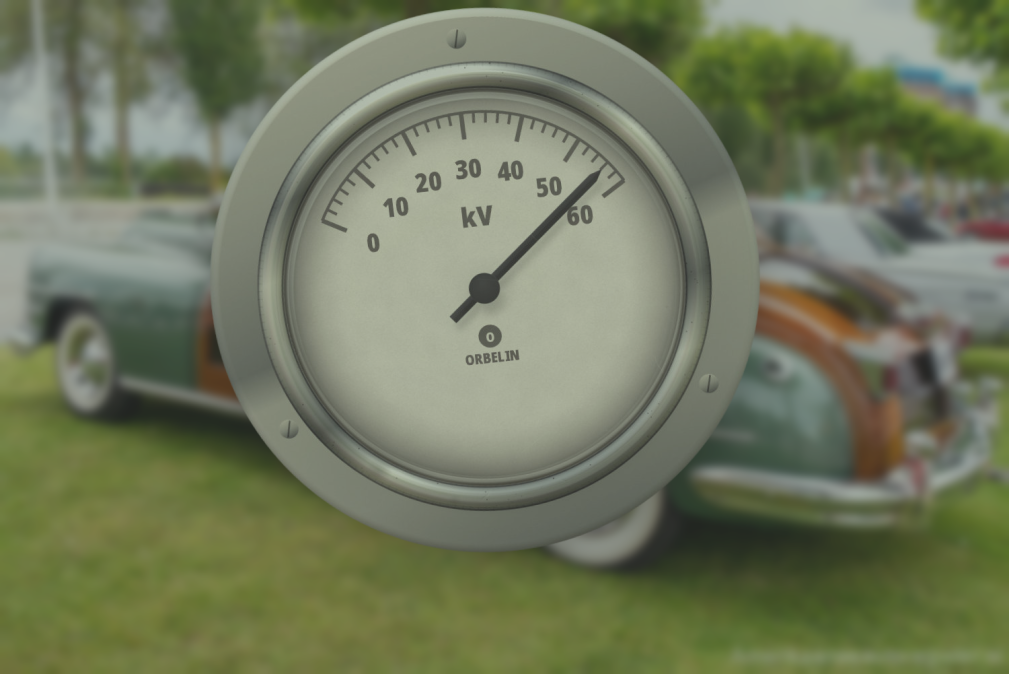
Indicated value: value=56 unit=kV
